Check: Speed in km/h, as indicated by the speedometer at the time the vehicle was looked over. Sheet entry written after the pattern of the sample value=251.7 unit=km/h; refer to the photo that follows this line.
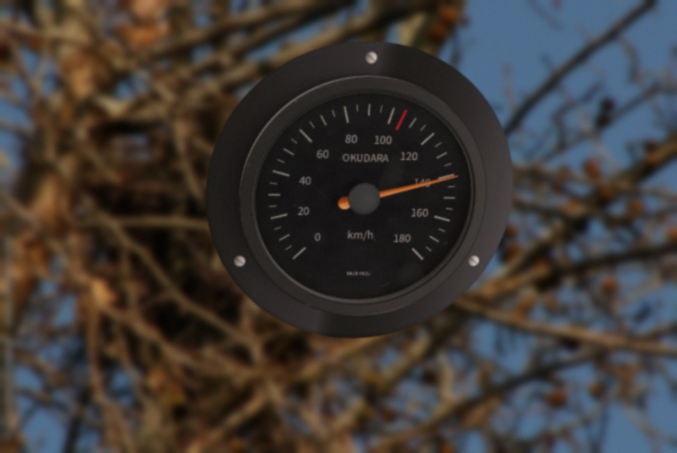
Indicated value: value=140 unit=km/h
